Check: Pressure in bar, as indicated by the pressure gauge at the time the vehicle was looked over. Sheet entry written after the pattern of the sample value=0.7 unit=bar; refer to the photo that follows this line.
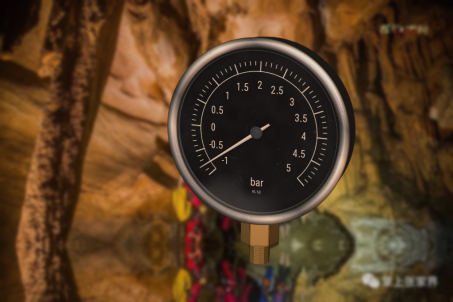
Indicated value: value=-0.8 unit=bar
